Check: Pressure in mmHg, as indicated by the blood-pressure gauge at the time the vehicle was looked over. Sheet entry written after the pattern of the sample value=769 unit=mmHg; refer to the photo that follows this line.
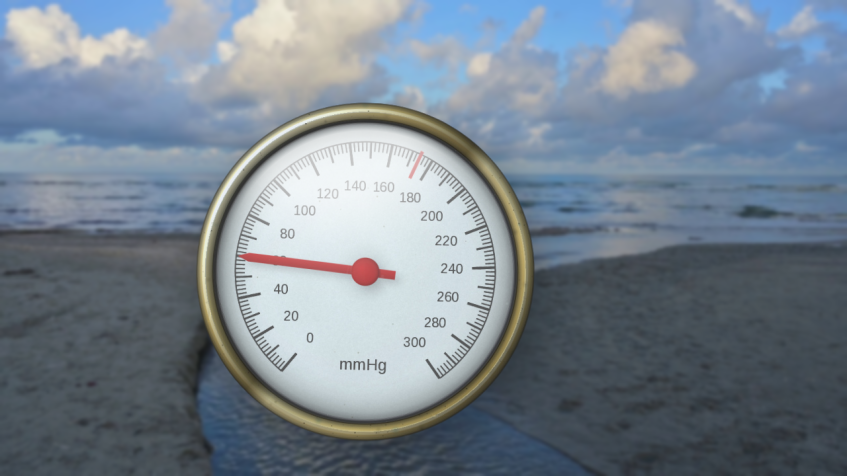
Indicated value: value=60 unit=mmHg
